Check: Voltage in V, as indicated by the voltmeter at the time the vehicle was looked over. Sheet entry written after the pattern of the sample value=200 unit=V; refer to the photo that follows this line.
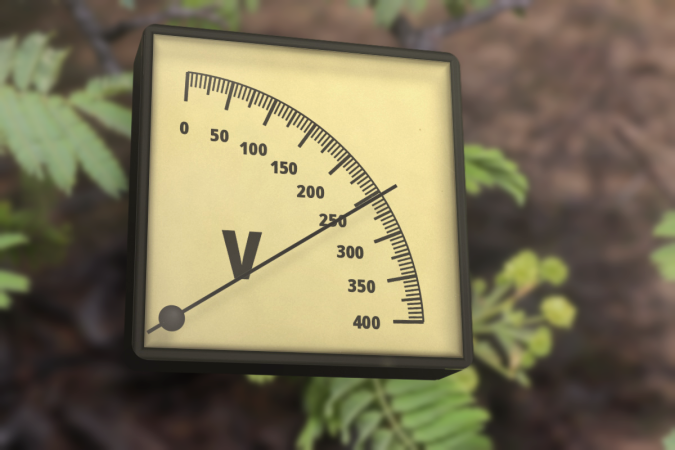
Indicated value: value=255 unit=V
